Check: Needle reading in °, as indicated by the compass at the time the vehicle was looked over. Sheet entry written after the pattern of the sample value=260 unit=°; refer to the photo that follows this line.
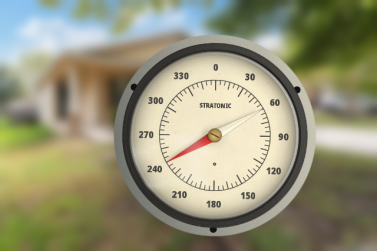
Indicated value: value=240 unit=°
